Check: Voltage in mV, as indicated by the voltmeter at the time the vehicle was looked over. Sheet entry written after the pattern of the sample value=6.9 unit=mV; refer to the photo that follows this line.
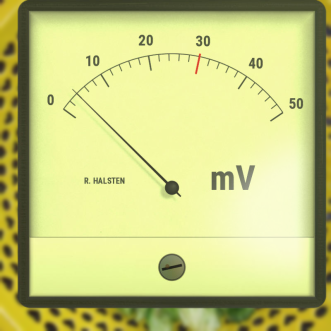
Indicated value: value=4 unit=mV
